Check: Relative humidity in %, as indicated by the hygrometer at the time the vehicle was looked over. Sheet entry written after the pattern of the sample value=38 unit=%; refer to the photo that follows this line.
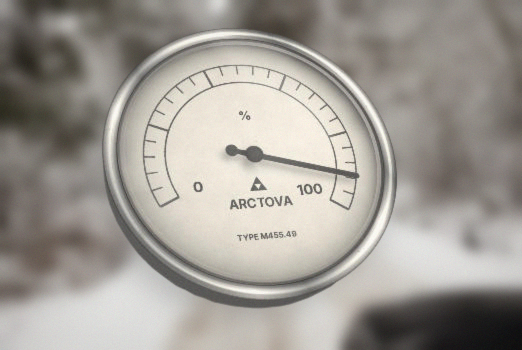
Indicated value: value=92 unit=%
